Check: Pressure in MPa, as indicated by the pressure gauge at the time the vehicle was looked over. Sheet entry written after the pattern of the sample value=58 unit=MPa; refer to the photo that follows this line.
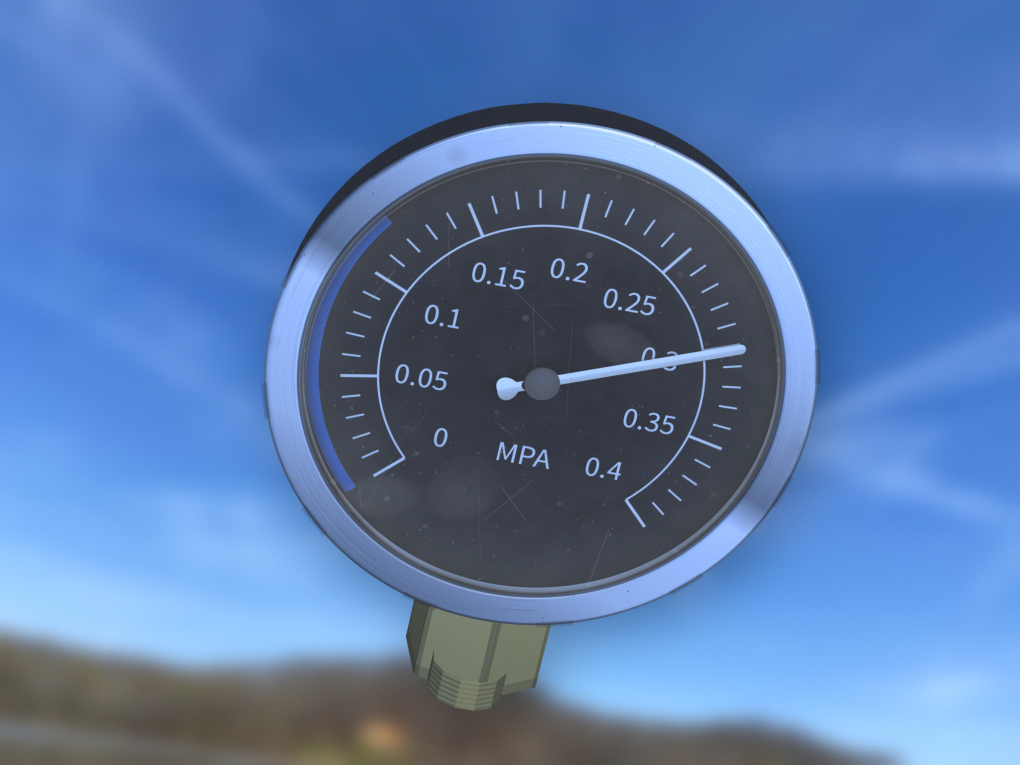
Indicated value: value=0.3 unit=MPa
